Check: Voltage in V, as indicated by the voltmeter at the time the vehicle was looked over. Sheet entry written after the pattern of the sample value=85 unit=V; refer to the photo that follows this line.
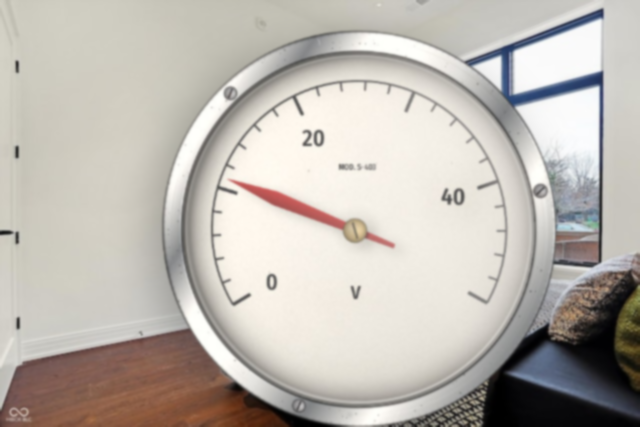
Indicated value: value=11 unit=V
